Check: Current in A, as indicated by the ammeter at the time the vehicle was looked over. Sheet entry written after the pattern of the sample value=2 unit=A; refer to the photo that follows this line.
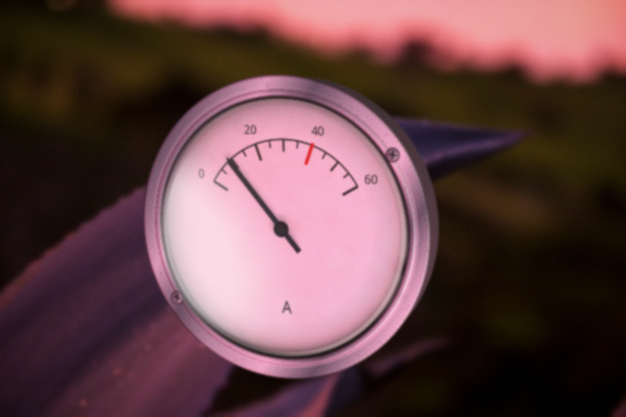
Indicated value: value=10 unit=A
